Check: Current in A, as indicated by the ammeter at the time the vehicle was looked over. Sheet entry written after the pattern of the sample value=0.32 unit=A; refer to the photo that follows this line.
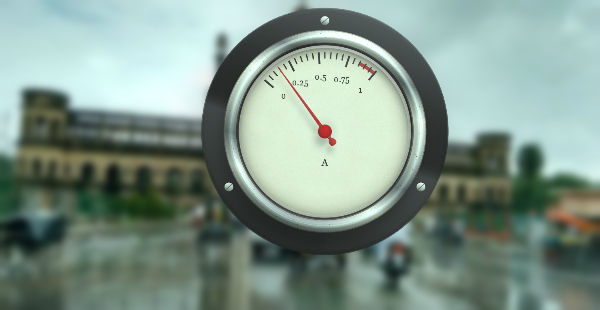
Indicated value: value=0.15 unit=A
